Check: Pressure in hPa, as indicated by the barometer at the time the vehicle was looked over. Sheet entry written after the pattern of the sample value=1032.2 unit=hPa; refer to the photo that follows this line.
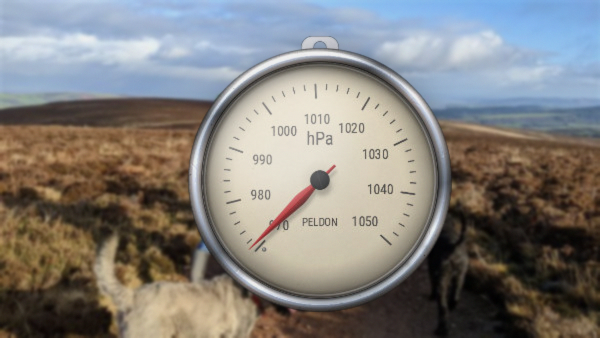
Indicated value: value=971 unit=hPa
